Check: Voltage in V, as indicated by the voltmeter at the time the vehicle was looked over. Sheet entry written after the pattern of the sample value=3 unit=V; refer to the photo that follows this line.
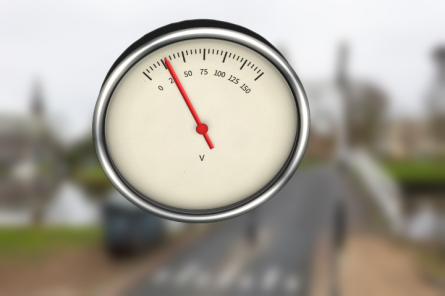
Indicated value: value=30 unit=V
